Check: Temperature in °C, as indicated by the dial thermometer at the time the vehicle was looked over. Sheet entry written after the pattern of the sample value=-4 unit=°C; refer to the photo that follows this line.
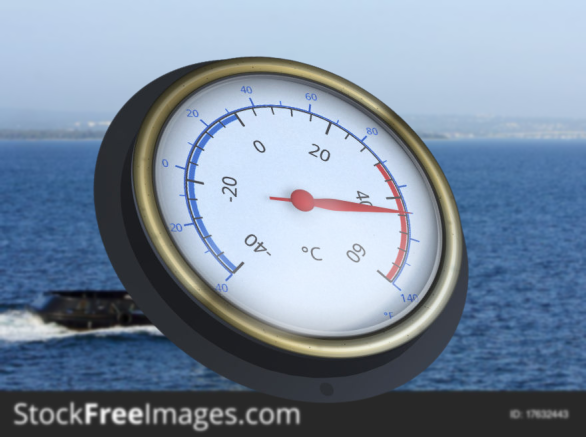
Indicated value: value=44 unit=°C
